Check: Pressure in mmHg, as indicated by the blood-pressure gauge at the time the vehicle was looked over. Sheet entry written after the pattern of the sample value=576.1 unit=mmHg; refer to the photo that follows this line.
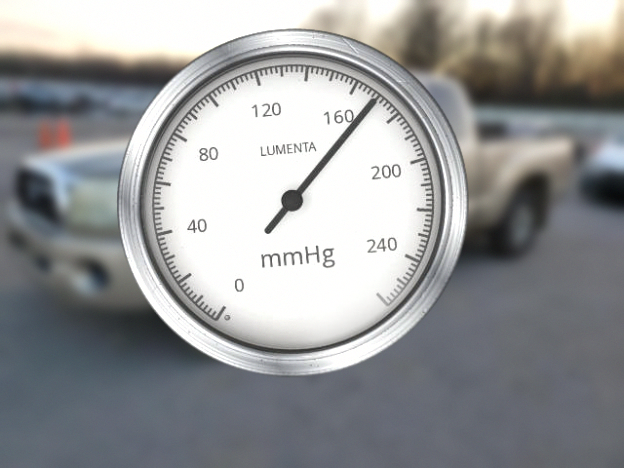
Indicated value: value=170 unit=mmHg
